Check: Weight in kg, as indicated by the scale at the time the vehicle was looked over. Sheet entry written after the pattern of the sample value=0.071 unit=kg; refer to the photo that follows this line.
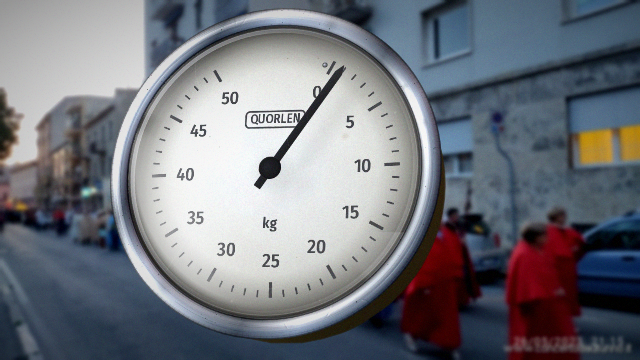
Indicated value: value=1 unit=kg
